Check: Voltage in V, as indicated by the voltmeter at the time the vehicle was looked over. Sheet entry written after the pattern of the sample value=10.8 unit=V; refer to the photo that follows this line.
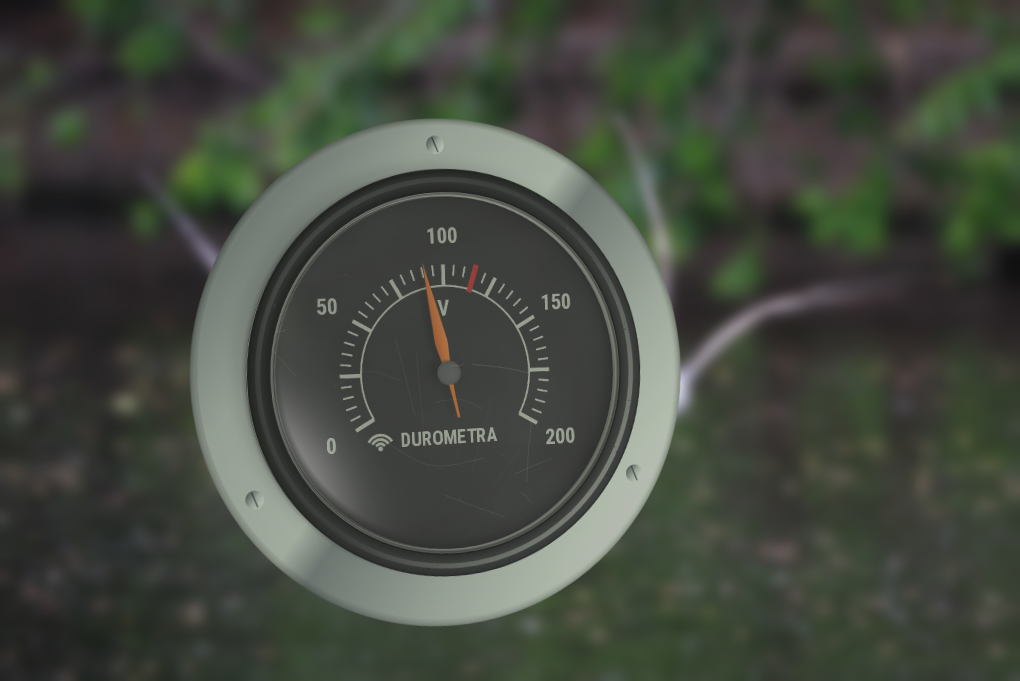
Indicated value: value=90 unit=V
